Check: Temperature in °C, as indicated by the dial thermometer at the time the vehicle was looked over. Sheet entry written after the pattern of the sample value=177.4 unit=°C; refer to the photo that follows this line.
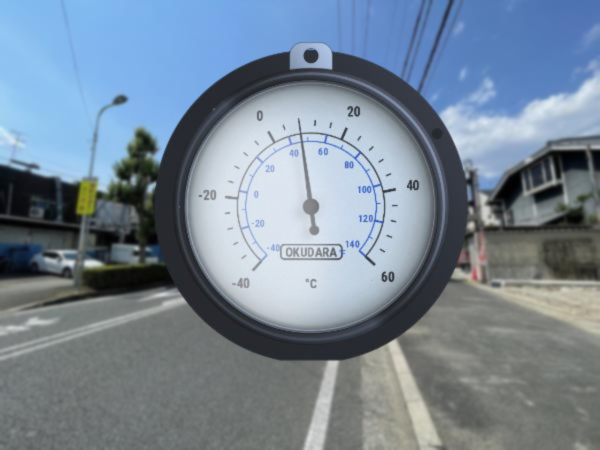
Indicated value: value=8 unit=°C
